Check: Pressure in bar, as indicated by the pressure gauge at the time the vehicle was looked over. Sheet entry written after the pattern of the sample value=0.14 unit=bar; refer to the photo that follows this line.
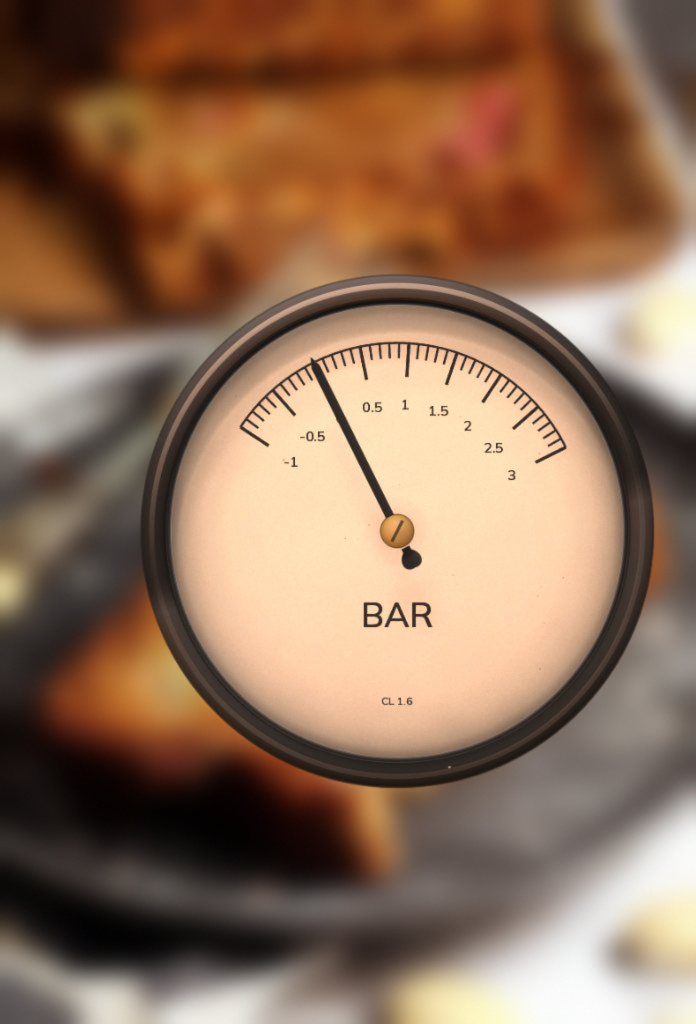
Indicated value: value=0 unit=bar
